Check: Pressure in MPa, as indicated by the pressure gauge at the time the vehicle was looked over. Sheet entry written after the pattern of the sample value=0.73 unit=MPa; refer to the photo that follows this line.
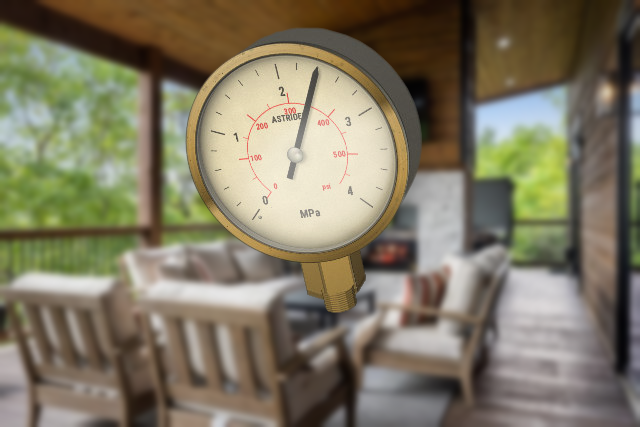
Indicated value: value=2.4 unit=MPa
